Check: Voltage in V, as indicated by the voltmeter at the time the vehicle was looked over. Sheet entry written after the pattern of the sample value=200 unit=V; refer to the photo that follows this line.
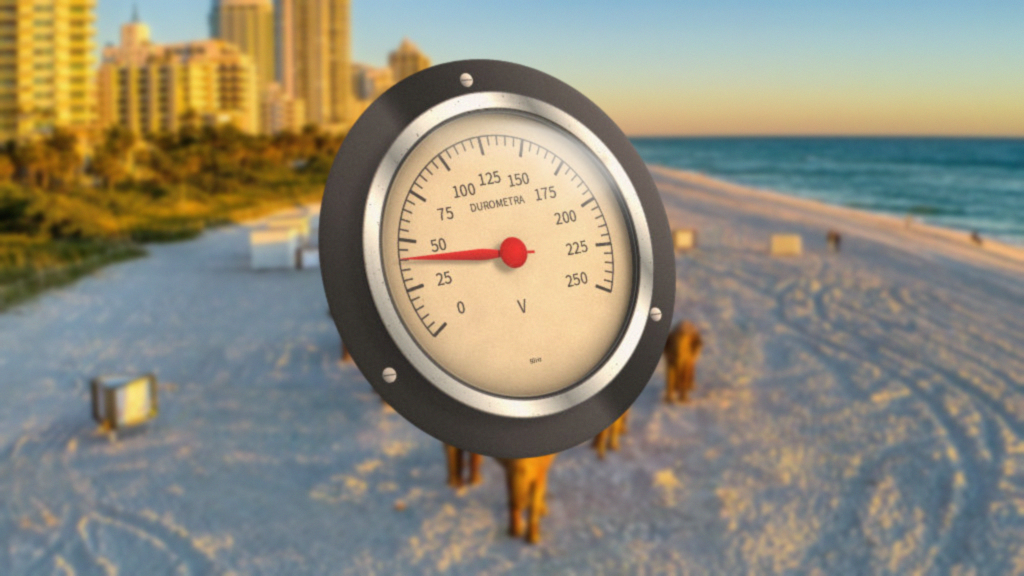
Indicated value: value=40 unit=V
